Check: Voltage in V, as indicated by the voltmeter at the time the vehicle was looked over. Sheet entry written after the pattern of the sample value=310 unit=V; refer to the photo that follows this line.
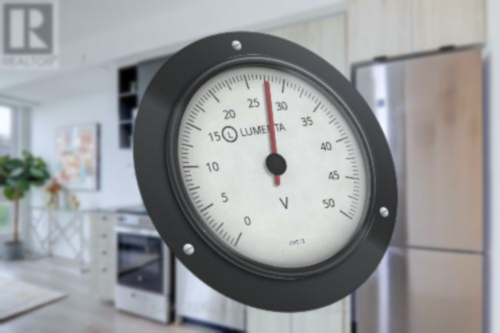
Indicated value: value=27.5 unit=V
